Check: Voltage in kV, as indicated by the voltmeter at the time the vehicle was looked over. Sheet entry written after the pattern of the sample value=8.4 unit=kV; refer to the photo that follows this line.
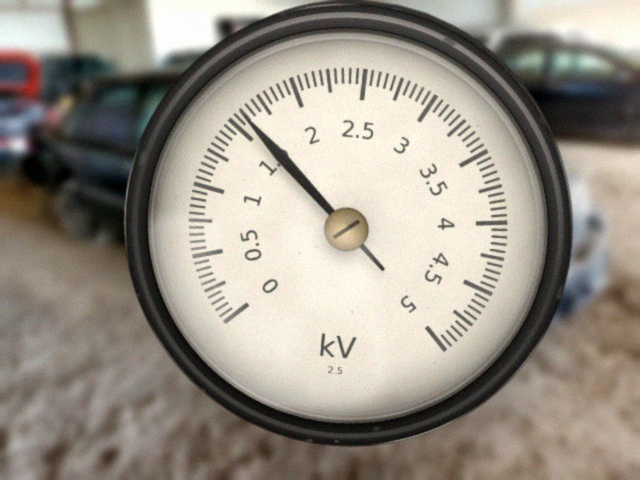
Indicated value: value=1.6 unit=kV
